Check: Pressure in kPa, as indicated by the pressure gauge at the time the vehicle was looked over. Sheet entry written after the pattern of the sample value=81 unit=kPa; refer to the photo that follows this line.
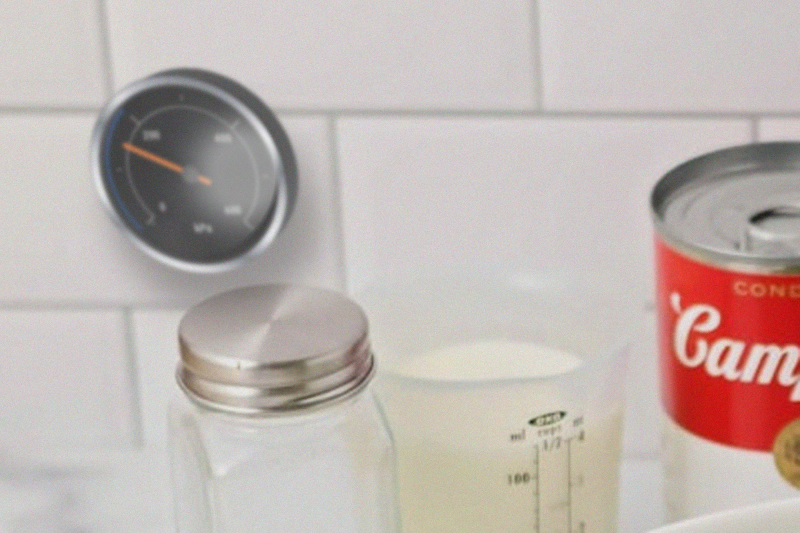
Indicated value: value=150 unit=kPa
